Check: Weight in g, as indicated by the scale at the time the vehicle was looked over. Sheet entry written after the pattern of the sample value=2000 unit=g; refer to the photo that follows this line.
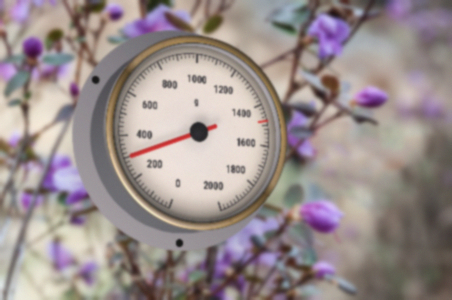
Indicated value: value=300 unit=g
